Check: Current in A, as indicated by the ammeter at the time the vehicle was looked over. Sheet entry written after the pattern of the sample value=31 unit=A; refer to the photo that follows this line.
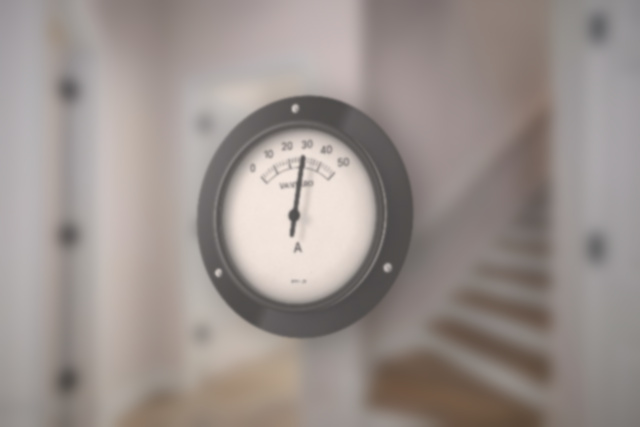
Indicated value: value=30 unit=A
